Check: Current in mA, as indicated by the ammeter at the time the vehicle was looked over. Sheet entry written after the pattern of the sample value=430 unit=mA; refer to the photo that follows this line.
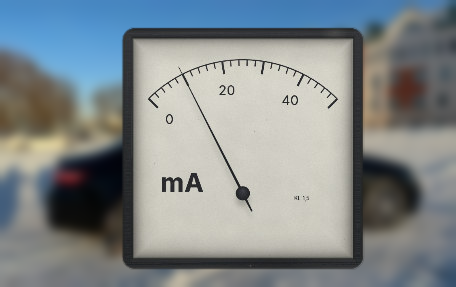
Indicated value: value=10 unit=mA
